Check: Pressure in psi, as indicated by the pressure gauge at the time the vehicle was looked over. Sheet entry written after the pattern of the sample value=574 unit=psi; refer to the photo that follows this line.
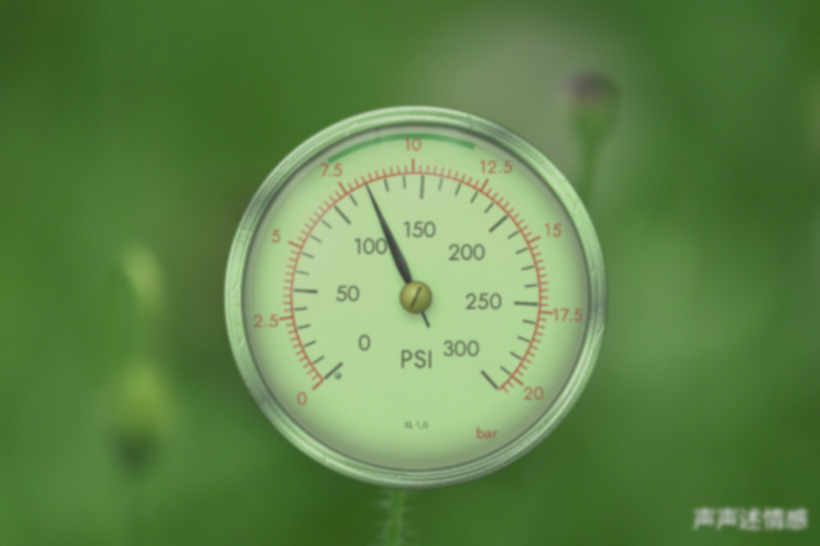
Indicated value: value=120 unit=psi
